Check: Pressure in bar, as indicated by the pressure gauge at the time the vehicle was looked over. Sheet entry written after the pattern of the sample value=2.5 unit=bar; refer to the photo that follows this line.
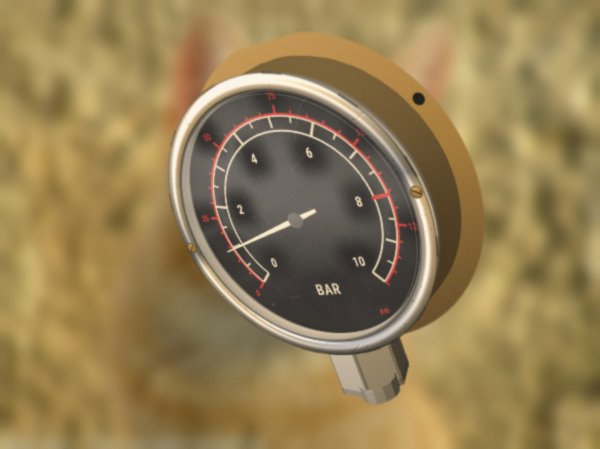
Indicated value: value=1 unit=bar
